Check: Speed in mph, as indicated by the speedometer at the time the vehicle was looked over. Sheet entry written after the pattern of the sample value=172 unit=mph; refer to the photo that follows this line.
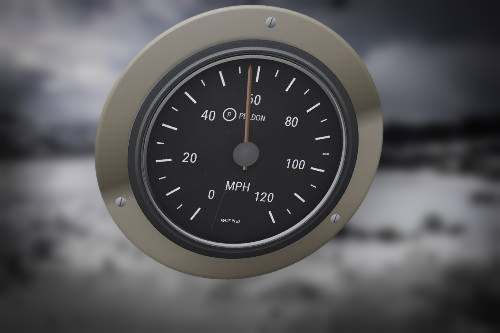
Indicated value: value=57.5 unit=mph
